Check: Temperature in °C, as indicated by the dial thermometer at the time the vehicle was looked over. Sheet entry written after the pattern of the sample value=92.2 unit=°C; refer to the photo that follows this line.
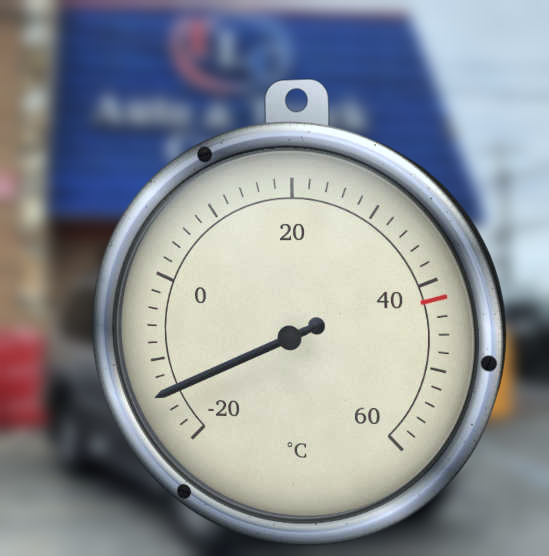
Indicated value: value=-14 unit=°C
